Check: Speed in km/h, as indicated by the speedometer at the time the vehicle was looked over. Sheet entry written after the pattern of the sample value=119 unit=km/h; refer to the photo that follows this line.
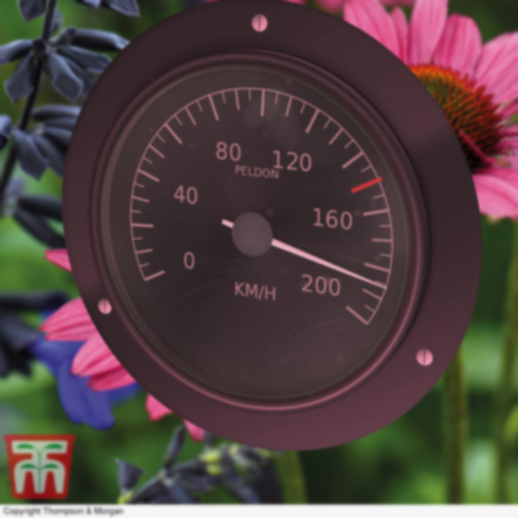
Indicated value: value=185 unit=km/h
